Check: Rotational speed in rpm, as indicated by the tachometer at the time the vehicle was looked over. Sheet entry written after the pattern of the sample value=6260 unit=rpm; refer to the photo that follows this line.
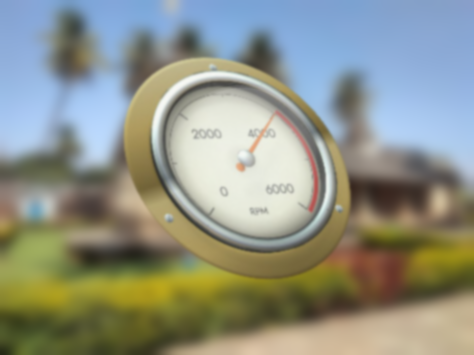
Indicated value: value=4000 unit=rpm
